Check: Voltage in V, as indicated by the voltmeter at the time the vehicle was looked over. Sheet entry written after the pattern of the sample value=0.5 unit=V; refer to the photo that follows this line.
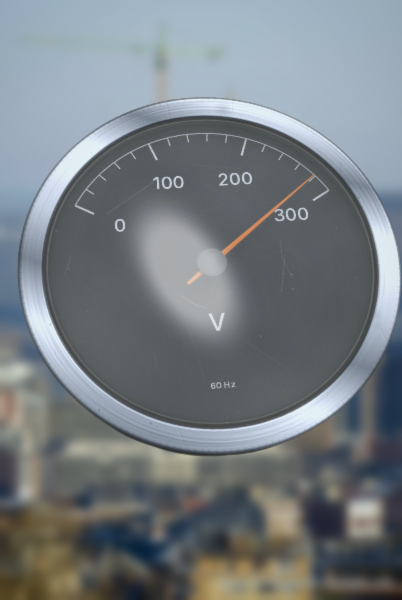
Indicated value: value=280 unit=V
